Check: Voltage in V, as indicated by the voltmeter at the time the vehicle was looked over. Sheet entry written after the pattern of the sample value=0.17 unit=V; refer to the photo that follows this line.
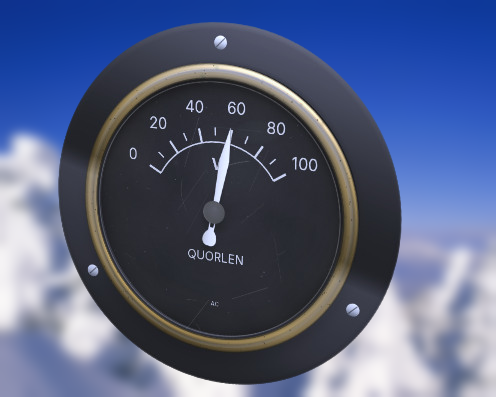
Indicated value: value=60 unit=V
